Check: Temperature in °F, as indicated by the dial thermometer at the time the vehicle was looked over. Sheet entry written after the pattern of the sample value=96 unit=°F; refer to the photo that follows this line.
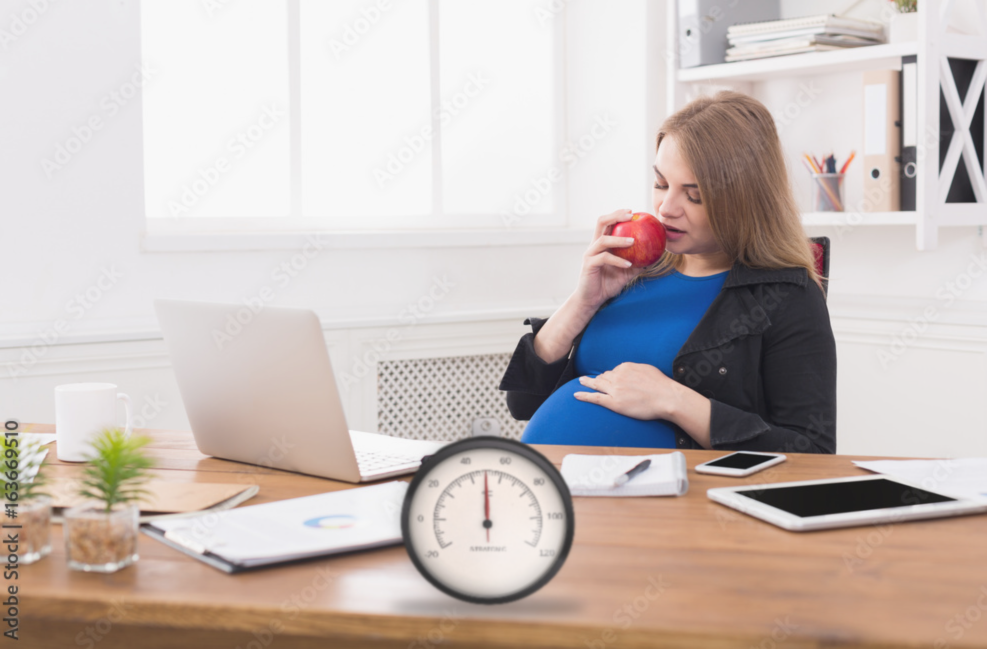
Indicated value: value=50 unit=°F
